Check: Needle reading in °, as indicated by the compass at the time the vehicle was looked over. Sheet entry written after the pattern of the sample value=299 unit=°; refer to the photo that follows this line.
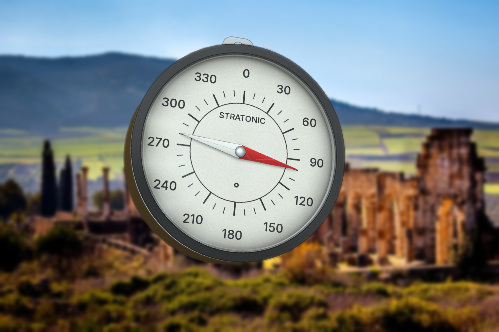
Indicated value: value=100 unit=°
